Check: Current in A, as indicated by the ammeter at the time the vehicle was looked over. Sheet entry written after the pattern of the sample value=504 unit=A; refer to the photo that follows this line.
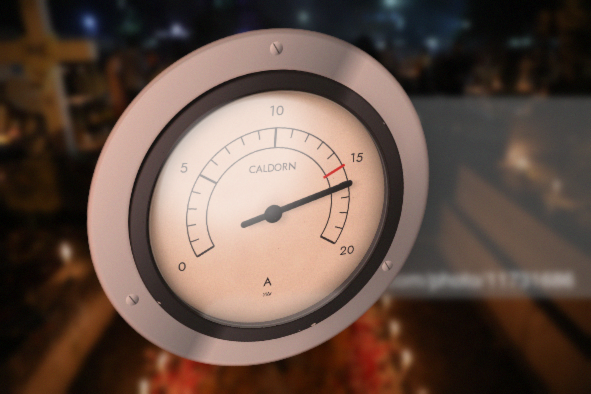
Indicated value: value=16 unit=A
